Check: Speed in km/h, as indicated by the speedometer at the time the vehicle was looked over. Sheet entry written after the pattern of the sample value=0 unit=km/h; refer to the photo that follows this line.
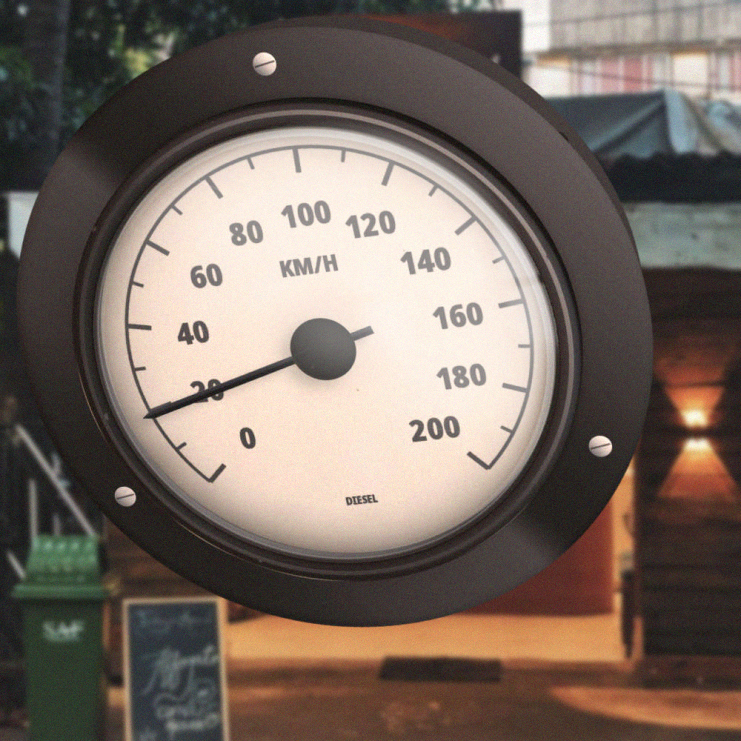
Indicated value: value=20 unit=km/h
